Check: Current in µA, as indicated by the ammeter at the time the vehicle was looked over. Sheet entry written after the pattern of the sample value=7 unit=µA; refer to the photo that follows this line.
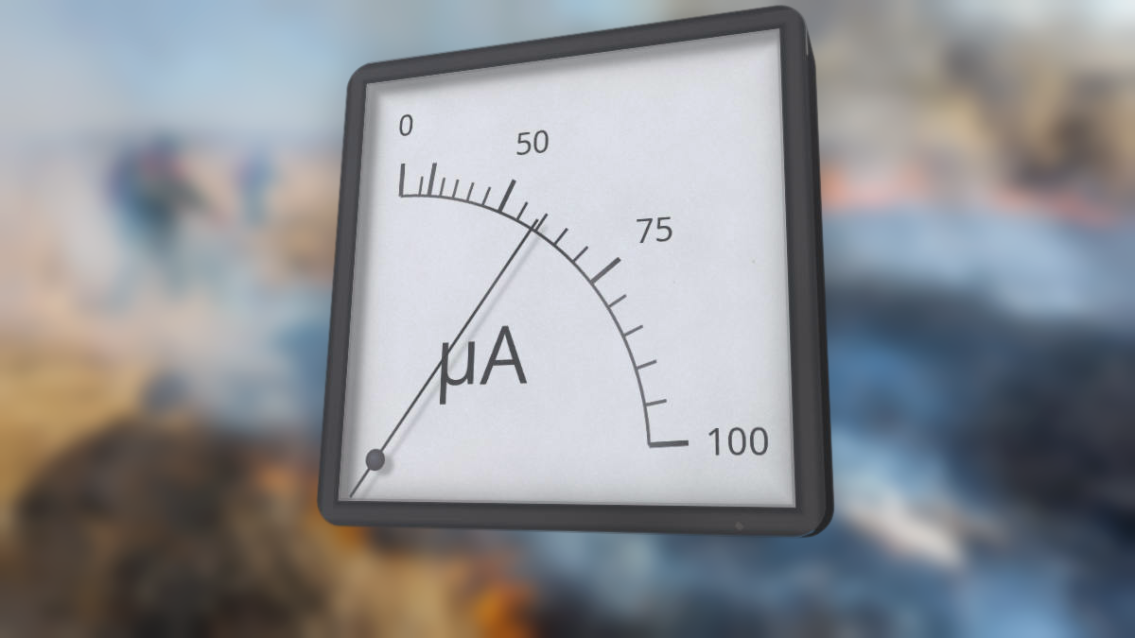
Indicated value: value=60 unit=µA
